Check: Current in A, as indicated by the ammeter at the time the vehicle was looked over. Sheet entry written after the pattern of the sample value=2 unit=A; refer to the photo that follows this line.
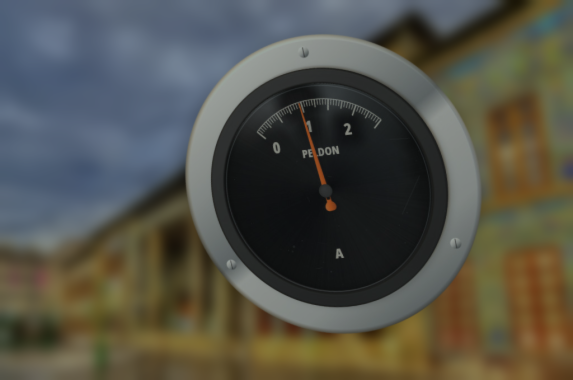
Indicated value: value=1 unit=A
